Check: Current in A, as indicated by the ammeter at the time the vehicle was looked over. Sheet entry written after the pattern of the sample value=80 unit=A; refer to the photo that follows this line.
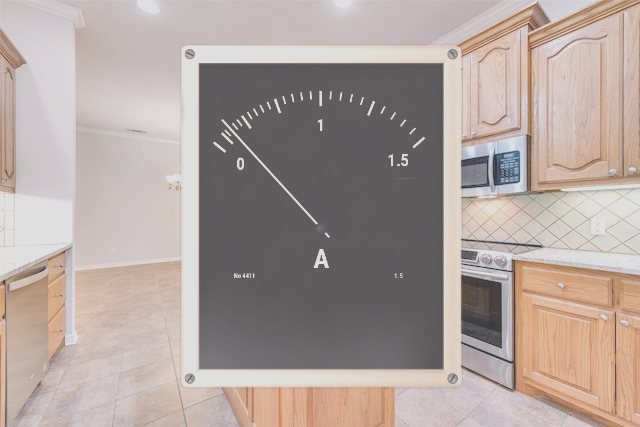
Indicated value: value=0.35 unit=A
